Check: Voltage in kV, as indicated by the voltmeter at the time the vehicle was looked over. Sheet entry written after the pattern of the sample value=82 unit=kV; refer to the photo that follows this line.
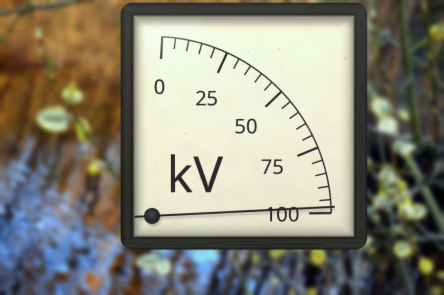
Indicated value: value=97.5 unit=kV
